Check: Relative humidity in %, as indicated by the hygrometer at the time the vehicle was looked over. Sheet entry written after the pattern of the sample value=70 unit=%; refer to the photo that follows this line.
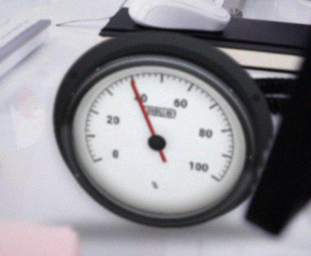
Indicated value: value=40 unit=%
